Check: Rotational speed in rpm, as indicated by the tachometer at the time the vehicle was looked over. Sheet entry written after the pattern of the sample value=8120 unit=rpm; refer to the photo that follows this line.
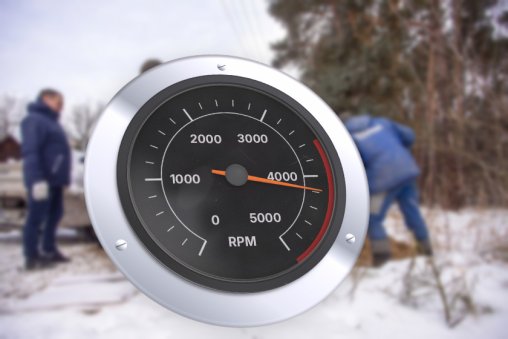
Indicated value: value=4200 unit=rpm
